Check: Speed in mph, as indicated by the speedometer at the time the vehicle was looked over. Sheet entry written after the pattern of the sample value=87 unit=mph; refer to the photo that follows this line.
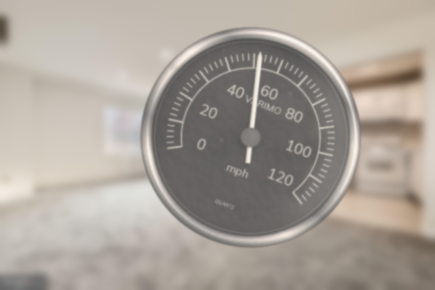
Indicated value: value=52 unit=mph
